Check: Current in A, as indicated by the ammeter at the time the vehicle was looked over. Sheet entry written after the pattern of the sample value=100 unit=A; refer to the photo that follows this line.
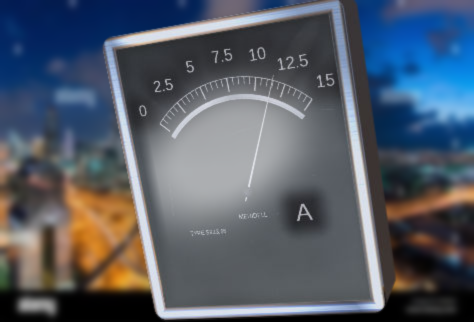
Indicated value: value=11.5 unit=A
